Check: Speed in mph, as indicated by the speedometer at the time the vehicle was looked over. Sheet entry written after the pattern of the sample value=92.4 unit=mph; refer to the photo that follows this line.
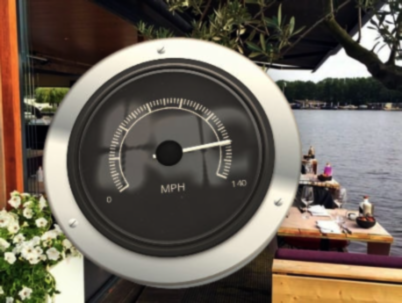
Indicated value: value=120 unit=mph
